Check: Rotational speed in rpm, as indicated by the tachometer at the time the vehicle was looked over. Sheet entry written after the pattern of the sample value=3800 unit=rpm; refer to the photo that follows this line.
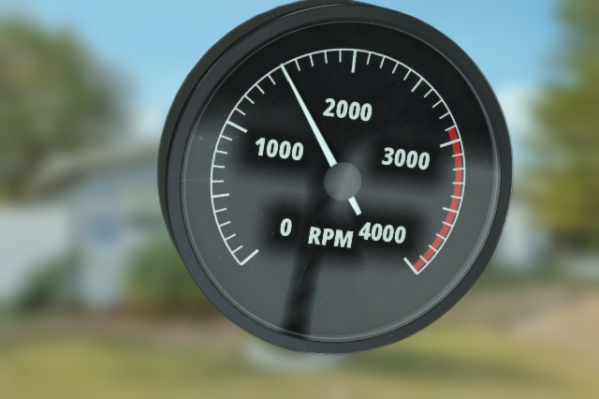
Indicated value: value=1500 unit=rpm
